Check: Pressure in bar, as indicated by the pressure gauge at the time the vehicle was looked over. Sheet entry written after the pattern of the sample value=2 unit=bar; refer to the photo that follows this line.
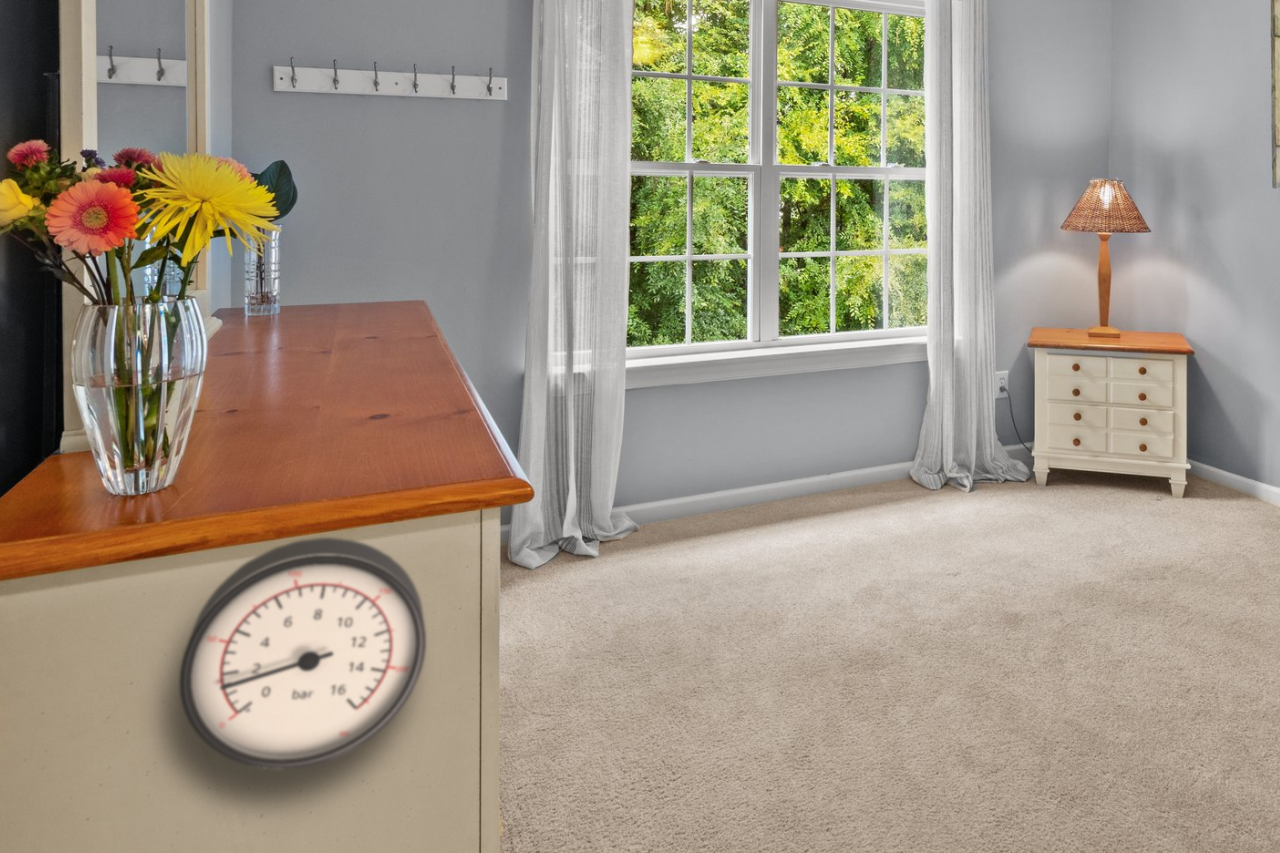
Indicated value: value=1.5 unit=bar
